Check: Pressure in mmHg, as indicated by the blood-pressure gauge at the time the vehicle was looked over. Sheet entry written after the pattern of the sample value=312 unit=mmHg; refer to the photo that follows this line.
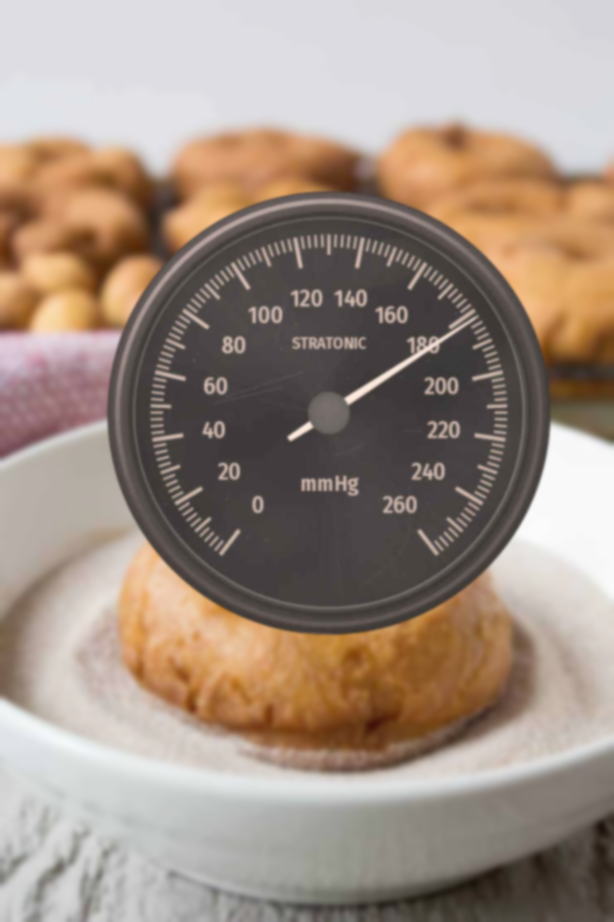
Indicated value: value=182 unit=mmHg
